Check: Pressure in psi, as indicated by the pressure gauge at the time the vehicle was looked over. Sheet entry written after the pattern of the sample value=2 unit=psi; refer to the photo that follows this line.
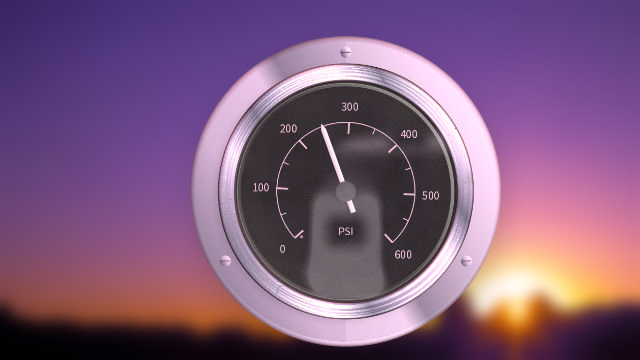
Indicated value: value=250 unit=psi
